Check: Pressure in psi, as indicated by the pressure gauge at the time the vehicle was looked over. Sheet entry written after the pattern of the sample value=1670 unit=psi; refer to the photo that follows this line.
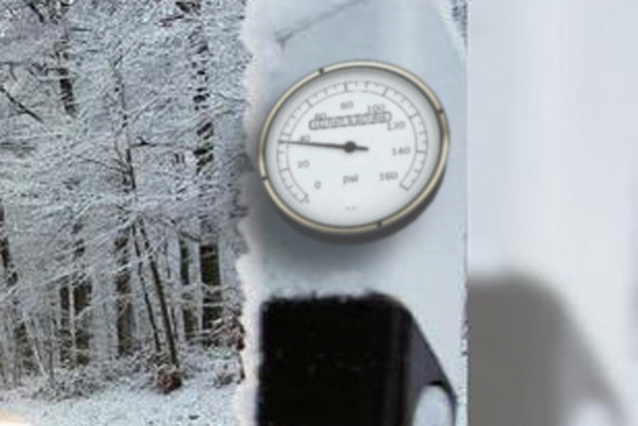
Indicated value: value=35 unit=psi
